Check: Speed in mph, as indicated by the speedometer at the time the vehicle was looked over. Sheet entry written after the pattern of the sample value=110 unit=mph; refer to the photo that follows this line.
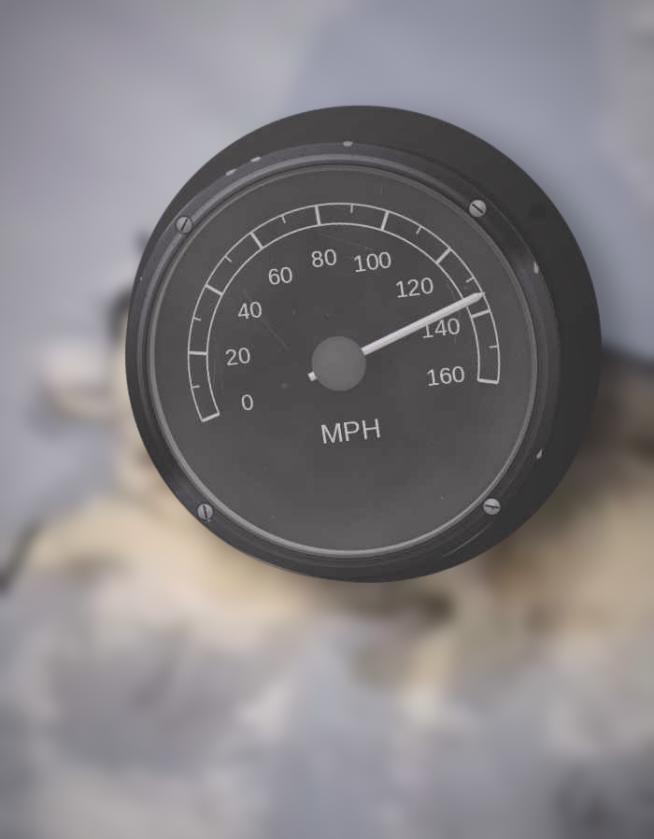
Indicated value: value=135 unit=mph
